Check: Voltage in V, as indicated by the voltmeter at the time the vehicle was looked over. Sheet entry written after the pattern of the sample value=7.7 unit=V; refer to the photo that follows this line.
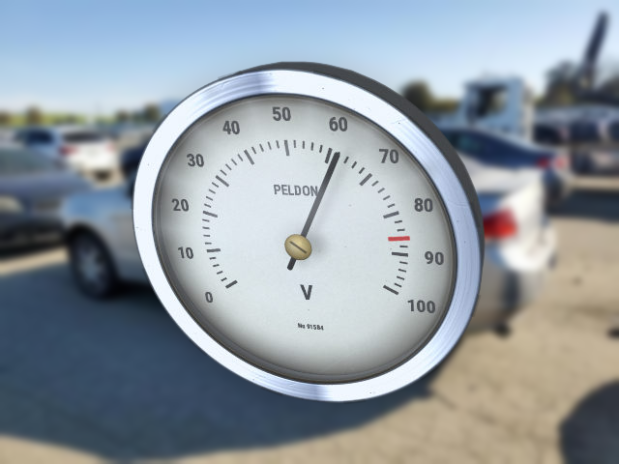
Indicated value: value=62 unit=V
